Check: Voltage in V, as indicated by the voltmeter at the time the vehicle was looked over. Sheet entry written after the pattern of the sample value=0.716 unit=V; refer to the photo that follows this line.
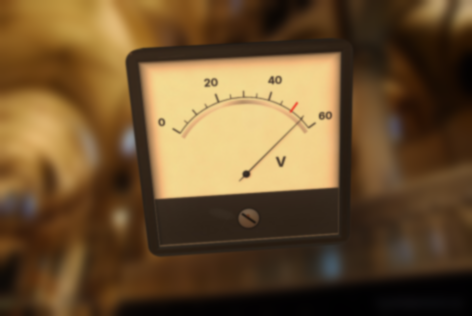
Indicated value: value=55 unit=V
